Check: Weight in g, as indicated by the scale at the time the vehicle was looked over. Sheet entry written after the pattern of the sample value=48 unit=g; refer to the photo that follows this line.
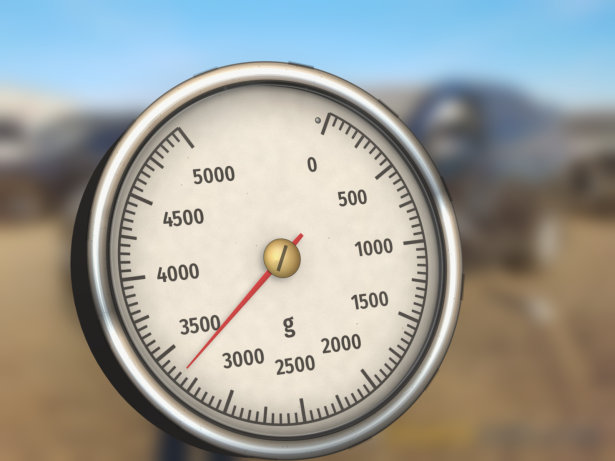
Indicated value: value=3350 unit=g
